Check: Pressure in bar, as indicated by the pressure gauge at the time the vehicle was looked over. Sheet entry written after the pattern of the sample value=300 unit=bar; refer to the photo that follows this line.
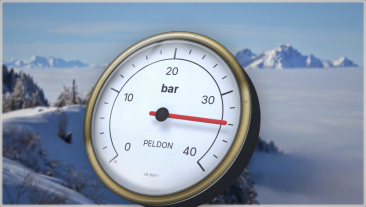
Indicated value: value=34 unit=bar
